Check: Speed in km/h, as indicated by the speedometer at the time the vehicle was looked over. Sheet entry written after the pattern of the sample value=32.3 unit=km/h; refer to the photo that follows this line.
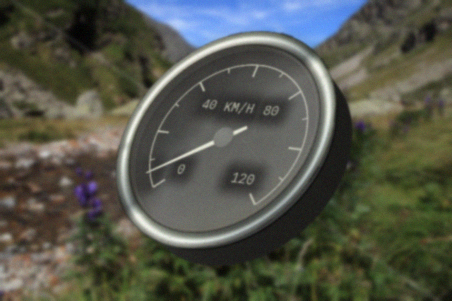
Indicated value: value=5 unit=km/h
